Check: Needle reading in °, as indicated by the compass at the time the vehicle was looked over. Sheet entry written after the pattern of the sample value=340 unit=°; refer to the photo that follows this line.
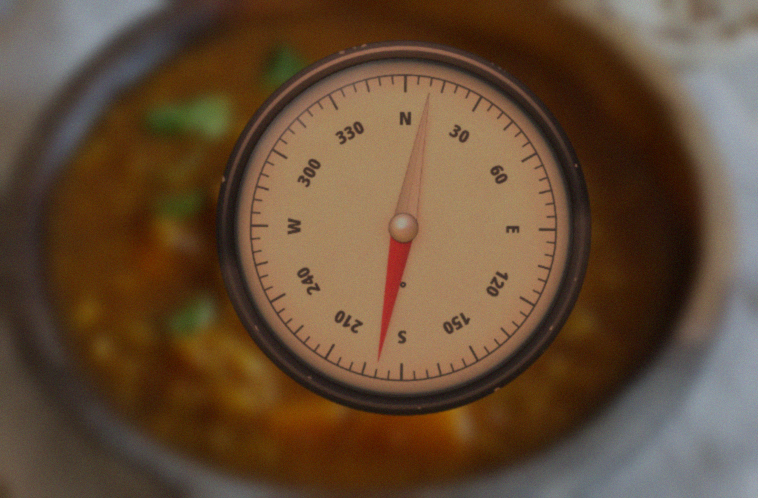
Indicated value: value=190 unit=°
